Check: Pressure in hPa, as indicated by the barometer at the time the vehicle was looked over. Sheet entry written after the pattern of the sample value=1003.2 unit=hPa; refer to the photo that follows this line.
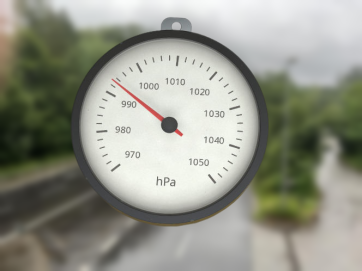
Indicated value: value=993 unit=hPa
